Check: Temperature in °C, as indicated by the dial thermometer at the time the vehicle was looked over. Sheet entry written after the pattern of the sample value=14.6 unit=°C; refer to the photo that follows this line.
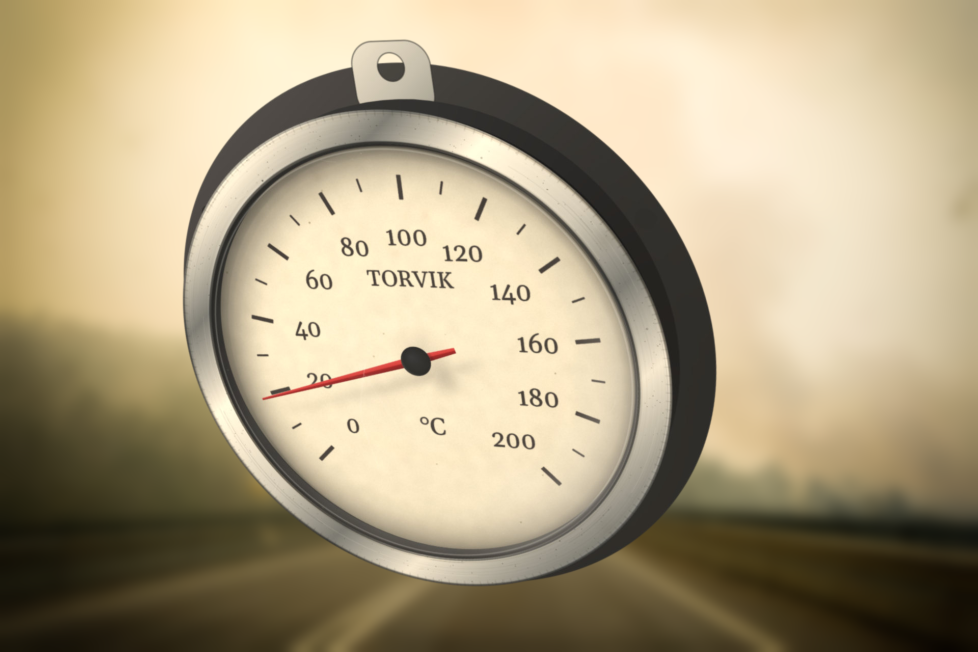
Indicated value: value=20 unit=°C
